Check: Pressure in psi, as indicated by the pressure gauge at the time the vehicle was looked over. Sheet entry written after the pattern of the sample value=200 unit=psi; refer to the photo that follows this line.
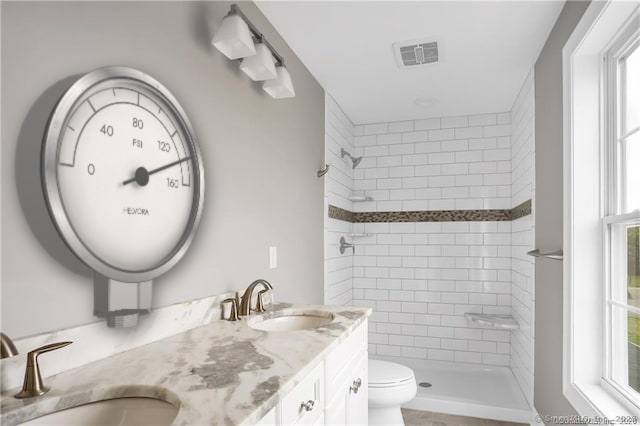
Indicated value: value=140 unit=psi
